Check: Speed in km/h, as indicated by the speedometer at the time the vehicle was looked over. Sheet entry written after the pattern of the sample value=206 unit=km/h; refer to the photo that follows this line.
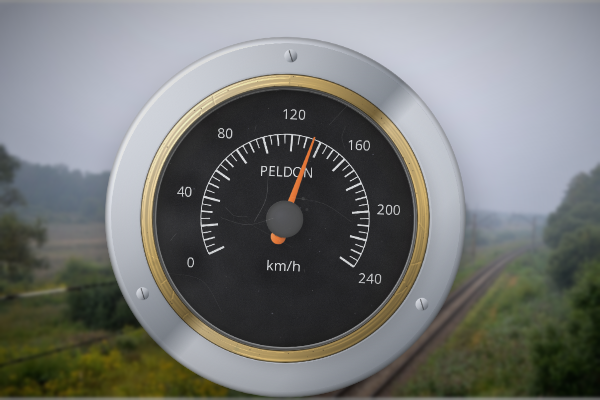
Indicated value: value=135 unit=km/h
